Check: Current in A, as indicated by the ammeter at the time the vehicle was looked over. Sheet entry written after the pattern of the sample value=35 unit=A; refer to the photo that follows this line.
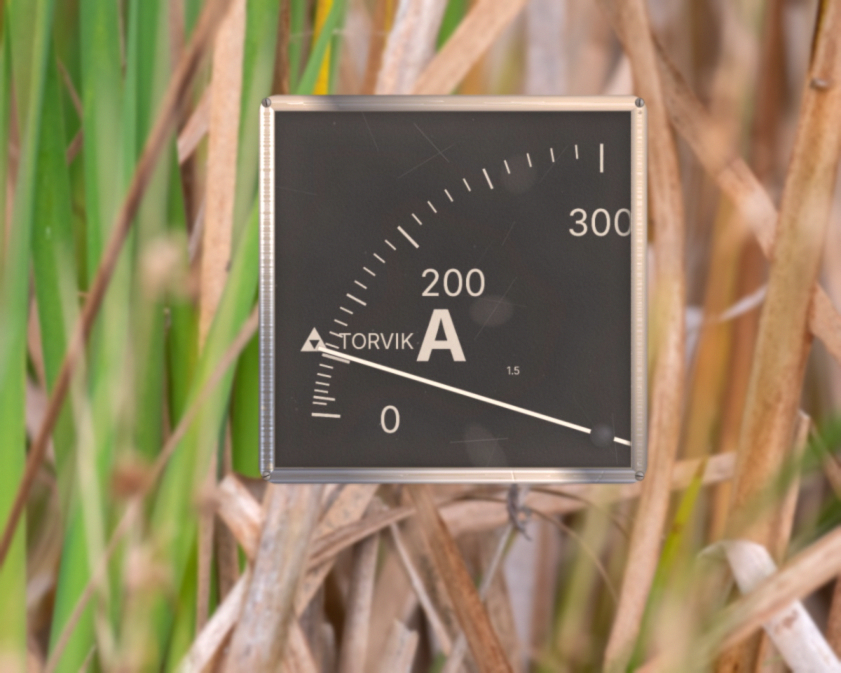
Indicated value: value=105 unit=A
